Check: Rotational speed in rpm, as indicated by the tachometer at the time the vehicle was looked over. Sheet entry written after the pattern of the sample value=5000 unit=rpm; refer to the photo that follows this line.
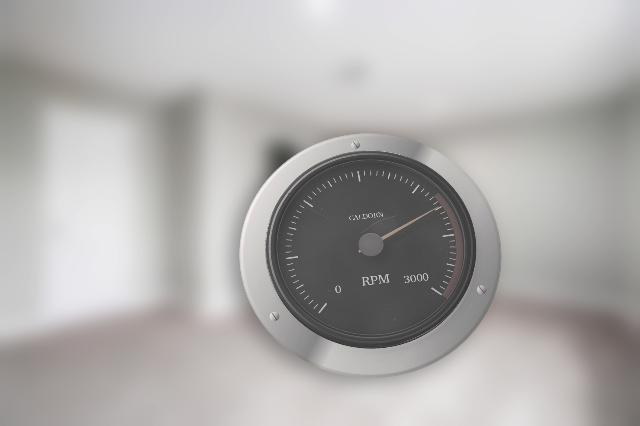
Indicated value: value=2250 unit=rpm
